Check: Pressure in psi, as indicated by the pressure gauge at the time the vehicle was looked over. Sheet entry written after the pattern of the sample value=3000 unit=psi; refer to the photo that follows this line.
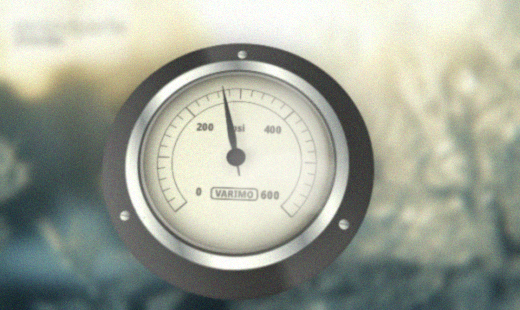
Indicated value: value=270 unit=psi
